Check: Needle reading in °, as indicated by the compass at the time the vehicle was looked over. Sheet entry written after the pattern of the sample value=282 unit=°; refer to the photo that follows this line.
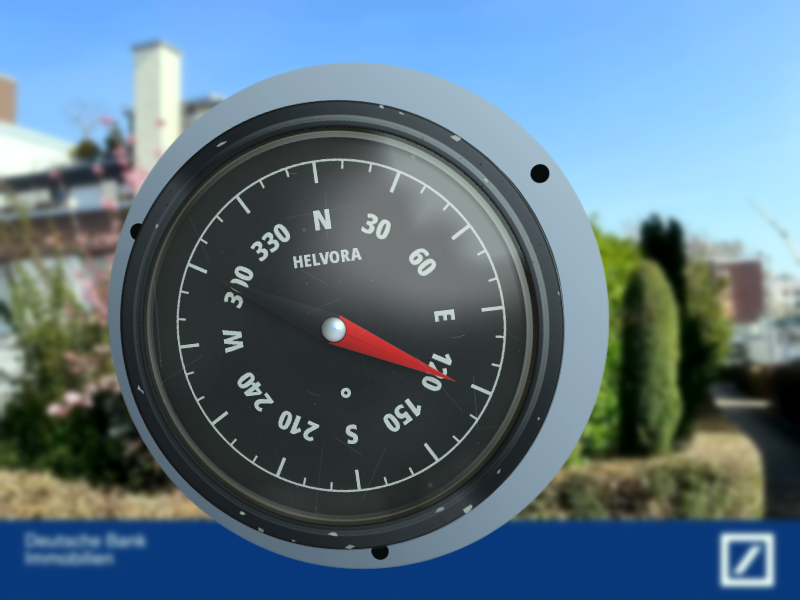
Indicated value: value=120 unit=°
